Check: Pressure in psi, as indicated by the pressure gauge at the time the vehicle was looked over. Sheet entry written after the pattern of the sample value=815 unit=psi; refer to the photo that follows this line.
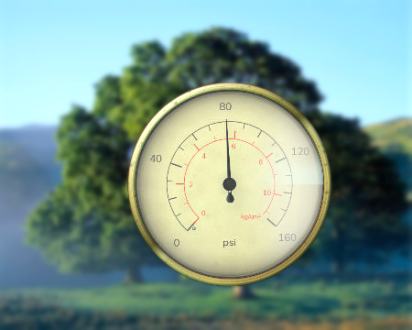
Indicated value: value=80 unit=psi
